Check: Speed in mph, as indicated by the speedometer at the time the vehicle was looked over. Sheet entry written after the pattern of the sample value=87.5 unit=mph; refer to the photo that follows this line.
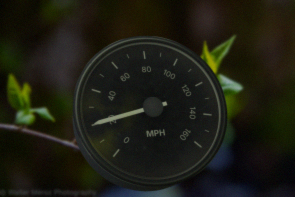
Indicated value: value=20 unit=mph
